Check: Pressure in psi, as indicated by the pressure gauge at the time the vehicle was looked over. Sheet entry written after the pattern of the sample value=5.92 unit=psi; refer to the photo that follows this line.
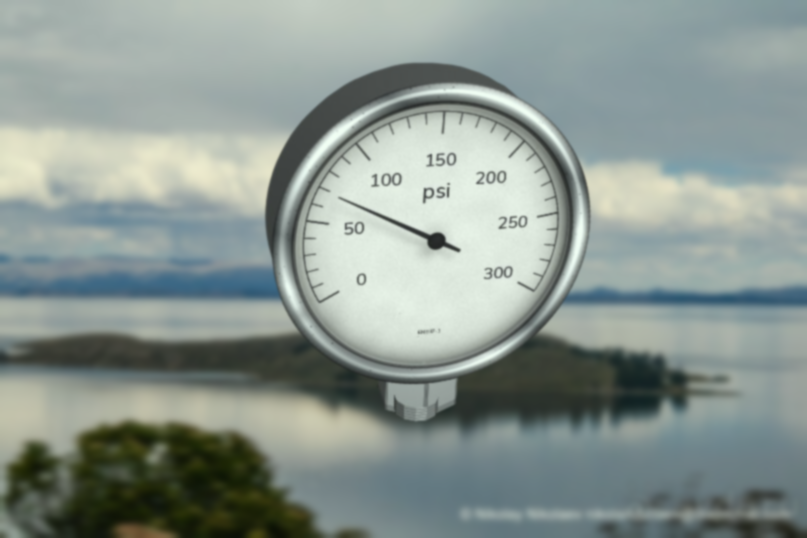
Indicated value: value=70 unit=psi
